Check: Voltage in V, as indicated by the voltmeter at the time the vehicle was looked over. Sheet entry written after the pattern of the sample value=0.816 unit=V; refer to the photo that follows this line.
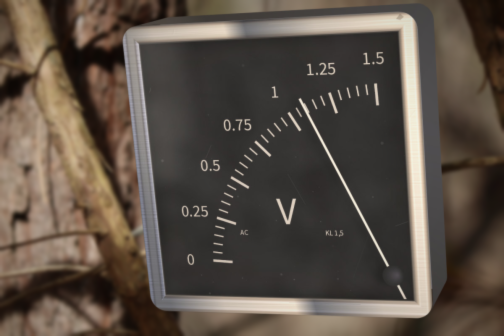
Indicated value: value=1.1 unit=V
